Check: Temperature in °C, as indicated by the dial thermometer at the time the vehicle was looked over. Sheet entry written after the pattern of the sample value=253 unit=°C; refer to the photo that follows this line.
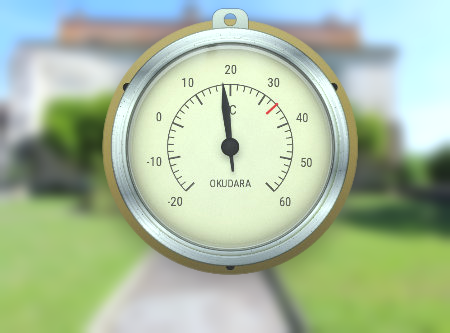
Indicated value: value=18 unit=°C
